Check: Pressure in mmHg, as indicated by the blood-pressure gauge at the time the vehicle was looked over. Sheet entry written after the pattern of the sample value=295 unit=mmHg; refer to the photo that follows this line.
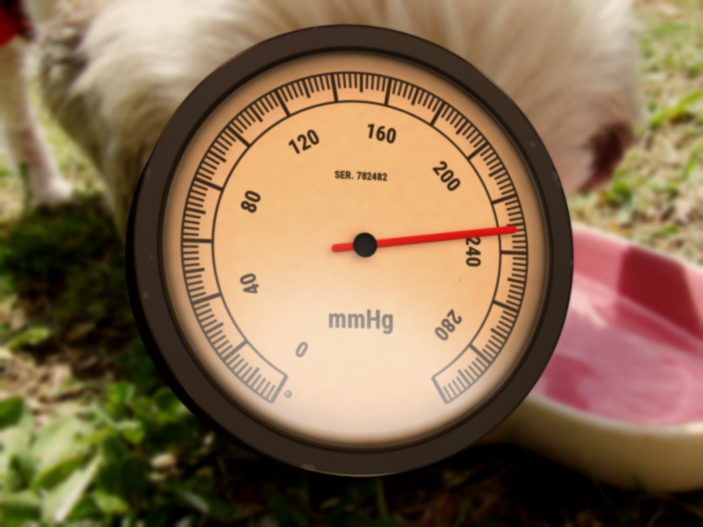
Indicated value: value=232 unit=mmHg
